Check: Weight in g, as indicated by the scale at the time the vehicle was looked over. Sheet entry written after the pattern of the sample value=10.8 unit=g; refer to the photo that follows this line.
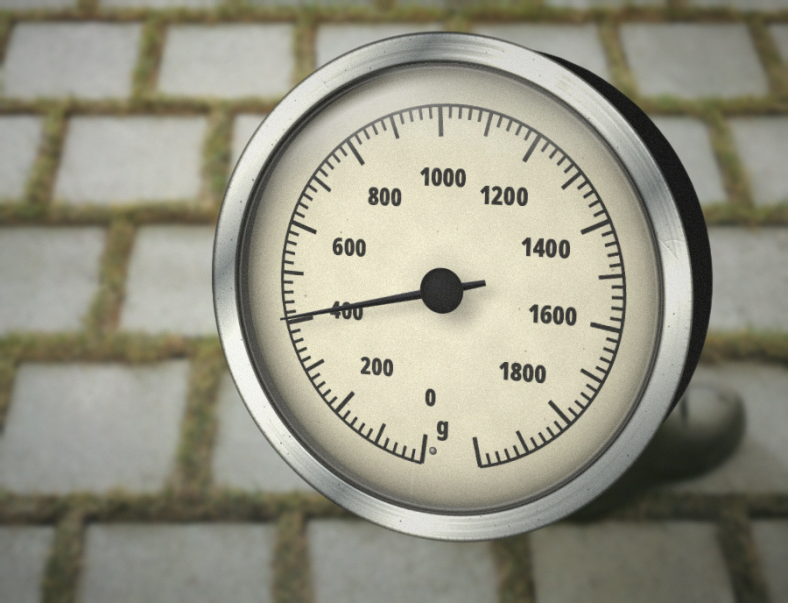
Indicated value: value=410 unit=g
